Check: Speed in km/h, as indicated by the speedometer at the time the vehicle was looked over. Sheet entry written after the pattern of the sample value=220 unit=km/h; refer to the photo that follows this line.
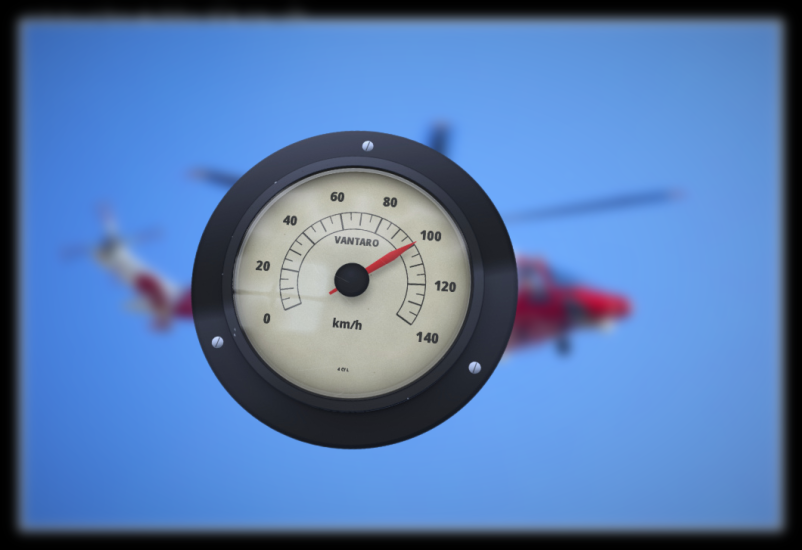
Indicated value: value=100 unit=km/h
